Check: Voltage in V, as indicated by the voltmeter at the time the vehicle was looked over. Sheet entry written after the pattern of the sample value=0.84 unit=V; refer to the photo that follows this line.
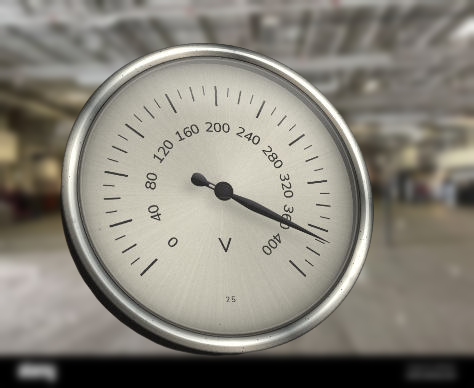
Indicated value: value=370 unit=V
